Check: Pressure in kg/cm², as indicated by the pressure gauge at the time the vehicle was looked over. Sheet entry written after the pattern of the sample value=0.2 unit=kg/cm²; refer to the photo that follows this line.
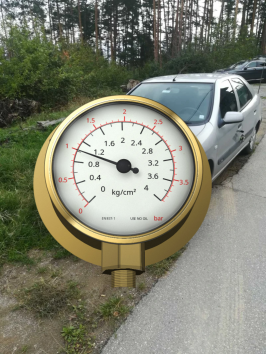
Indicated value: value=1 unit=kg/cm²
